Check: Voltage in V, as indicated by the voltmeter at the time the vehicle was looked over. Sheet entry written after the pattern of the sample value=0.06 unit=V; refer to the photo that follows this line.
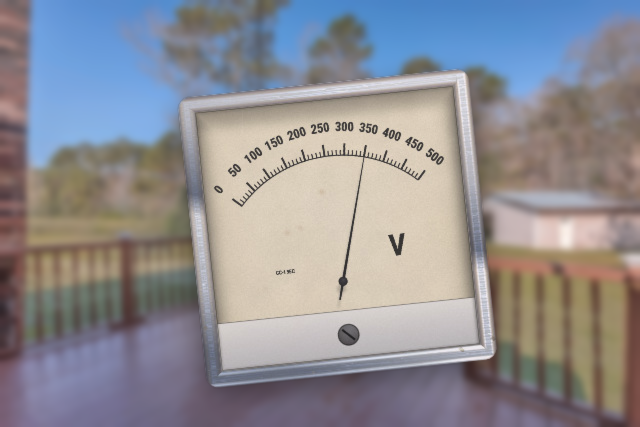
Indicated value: value=350 unit=V
